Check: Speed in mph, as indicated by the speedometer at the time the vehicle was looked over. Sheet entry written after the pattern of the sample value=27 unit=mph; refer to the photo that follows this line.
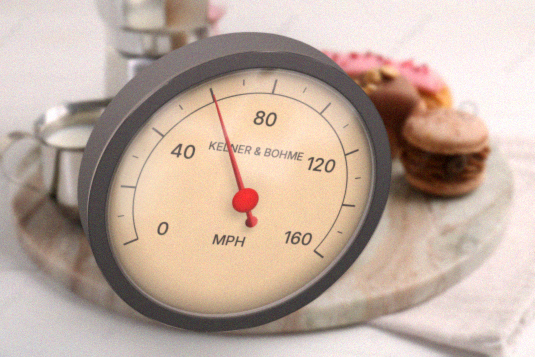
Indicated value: value=60 unit=mph
